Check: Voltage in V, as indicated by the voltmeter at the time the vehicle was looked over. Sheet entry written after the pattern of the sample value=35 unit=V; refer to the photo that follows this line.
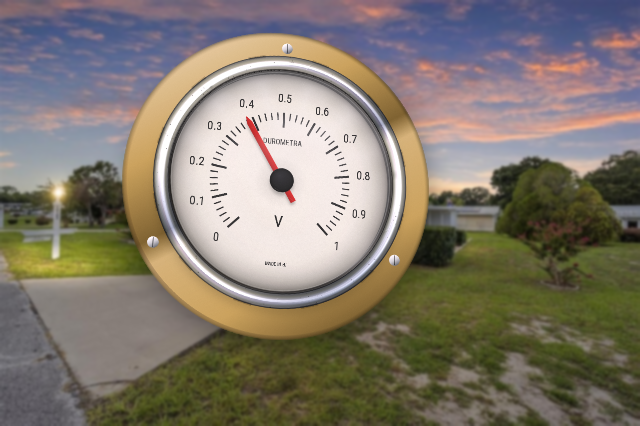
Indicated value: value=0.38 unit=V
